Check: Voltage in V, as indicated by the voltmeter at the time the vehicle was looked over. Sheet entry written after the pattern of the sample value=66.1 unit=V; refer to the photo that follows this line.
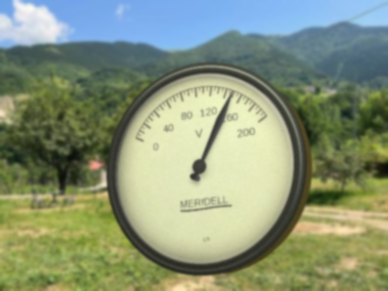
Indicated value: value=150 unit=V
